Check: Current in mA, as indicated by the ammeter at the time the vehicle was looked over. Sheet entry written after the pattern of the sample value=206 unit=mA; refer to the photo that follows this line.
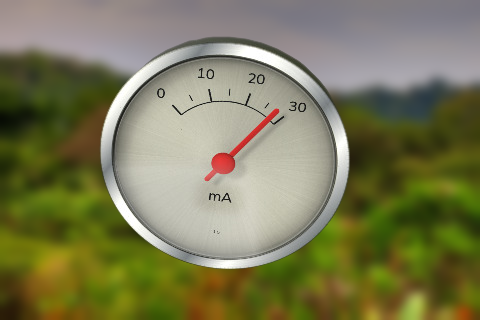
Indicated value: value=27.5 unit=mA
